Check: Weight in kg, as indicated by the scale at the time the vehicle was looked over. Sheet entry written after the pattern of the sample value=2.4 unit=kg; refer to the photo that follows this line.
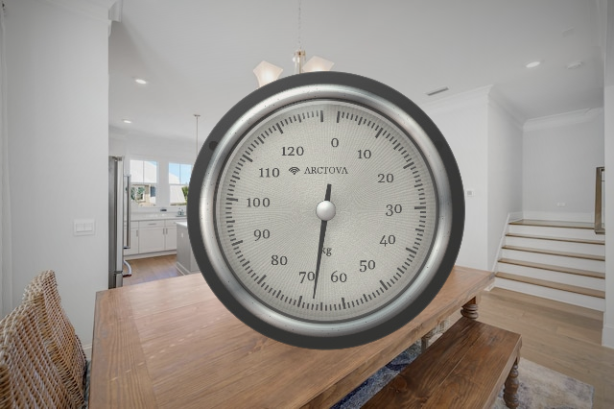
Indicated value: value=67 unit=kg
